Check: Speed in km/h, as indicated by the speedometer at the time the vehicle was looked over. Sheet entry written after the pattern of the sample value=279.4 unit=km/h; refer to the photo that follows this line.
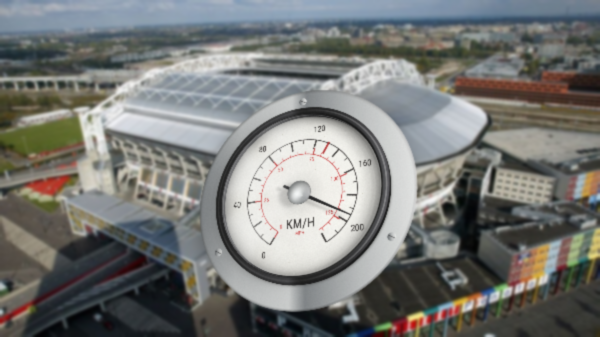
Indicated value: value=195 unit=km/h
